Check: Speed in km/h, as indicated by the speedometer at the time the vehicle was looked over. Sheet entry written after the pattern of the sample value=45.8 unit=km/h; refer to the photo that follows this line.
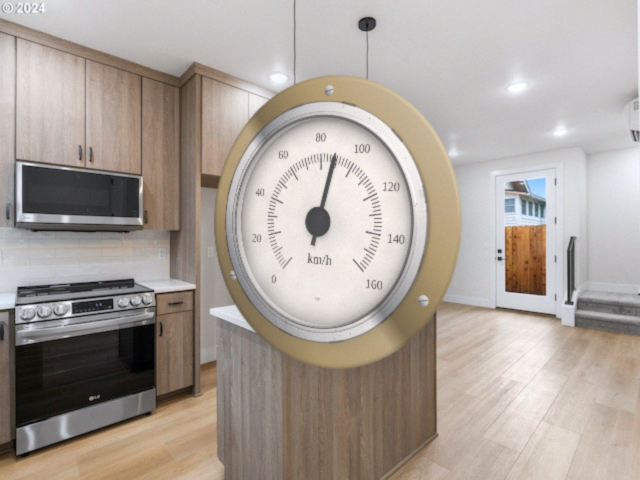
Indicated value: value=90 unit=km/h
